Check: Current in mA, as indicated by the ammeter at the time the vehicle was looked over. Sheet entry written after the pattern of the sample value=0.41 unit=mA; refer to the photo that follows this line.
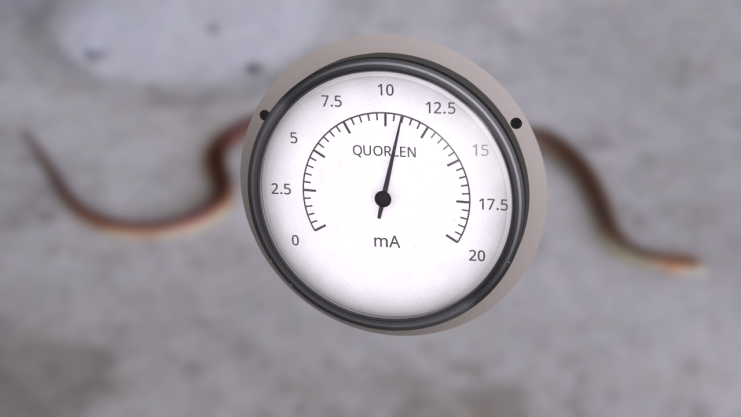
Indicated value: value=11 unit=mA
